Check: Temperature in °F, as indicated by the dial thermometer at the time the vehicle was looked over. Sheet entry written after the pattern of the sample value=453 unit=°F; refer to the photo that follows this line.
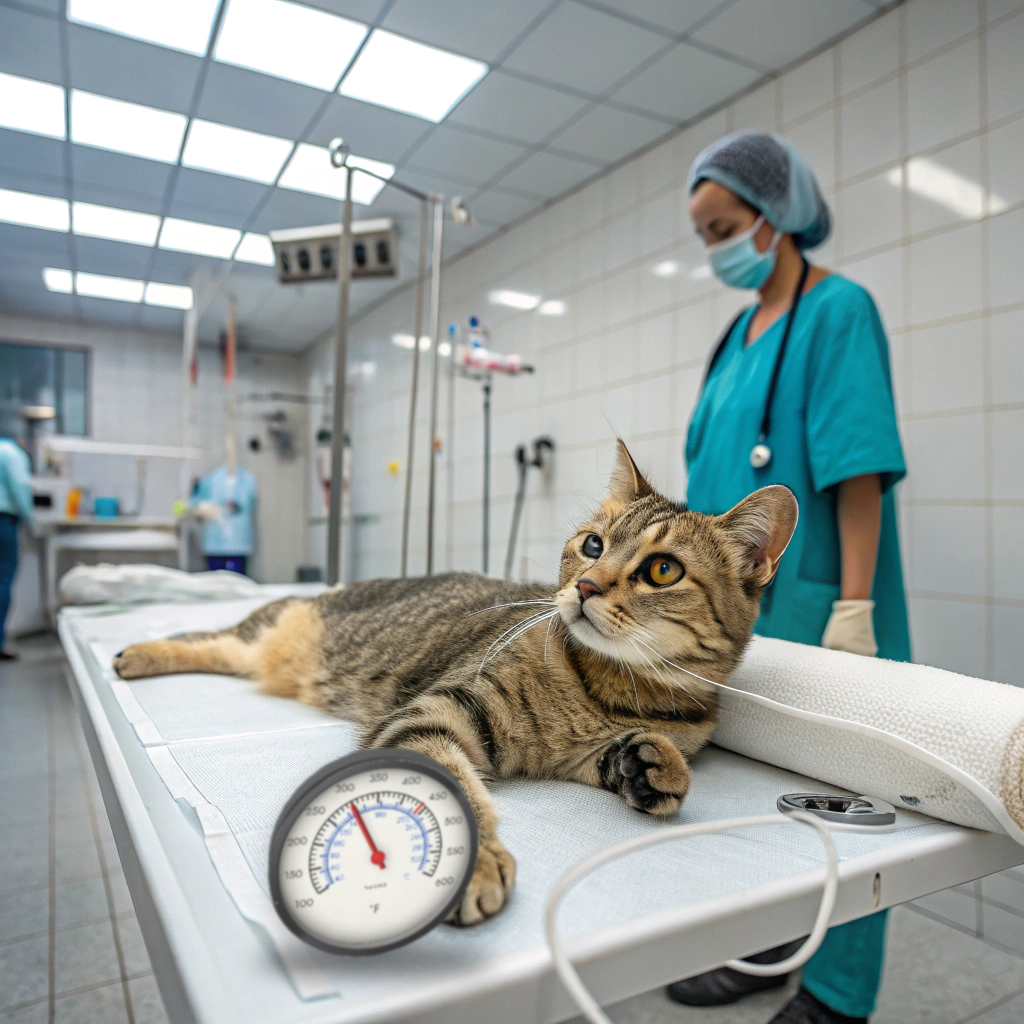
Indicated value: value=300 unit=°F
